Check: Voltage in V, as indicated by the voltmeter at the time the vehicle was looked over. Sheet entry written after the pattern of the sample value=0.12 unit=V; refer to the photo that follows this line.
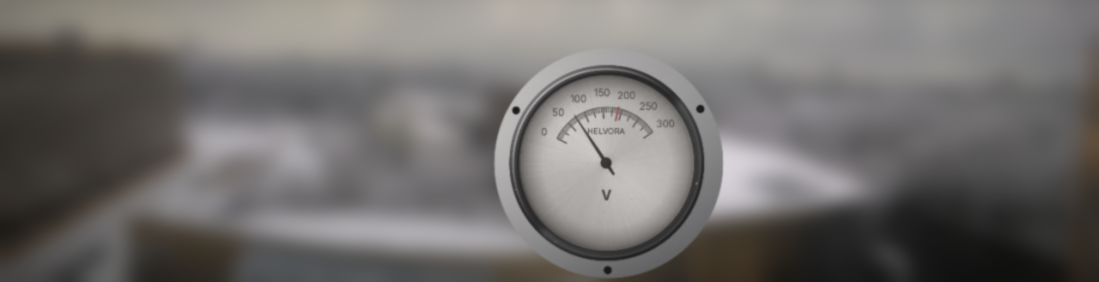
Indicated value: value=75 unit=V
